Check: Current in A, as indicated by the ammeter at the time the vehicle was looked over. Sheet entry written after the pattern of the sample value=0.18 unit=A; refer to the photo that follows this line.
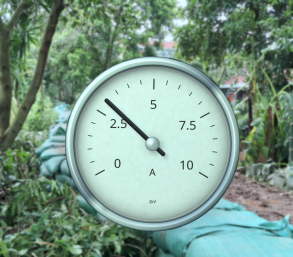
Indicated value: value=3 unit=A
